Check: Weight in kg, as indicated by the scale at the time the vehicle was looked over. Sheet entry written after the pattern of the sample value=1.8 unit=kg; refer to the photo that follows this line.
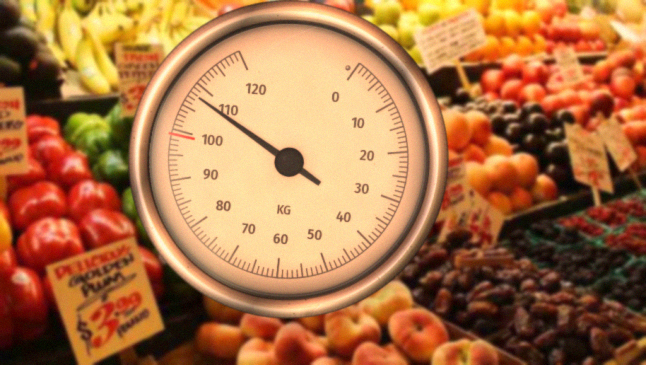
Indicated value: value=108 unit=kg
